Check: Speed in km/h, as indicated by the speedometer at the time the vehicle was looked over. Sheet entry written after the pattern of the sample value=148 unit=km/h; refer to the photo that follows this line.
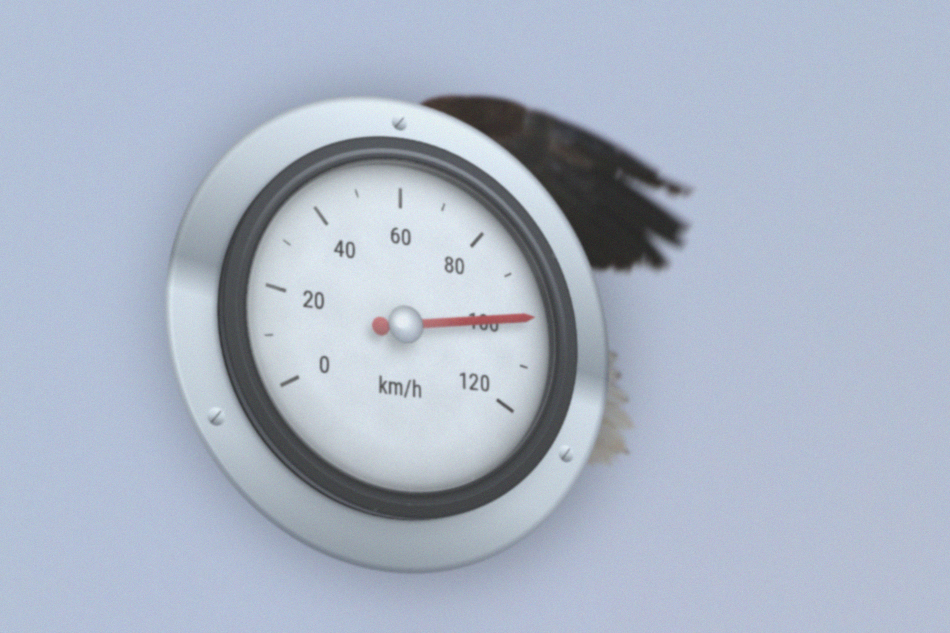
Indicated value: value=100 unit=km/h
